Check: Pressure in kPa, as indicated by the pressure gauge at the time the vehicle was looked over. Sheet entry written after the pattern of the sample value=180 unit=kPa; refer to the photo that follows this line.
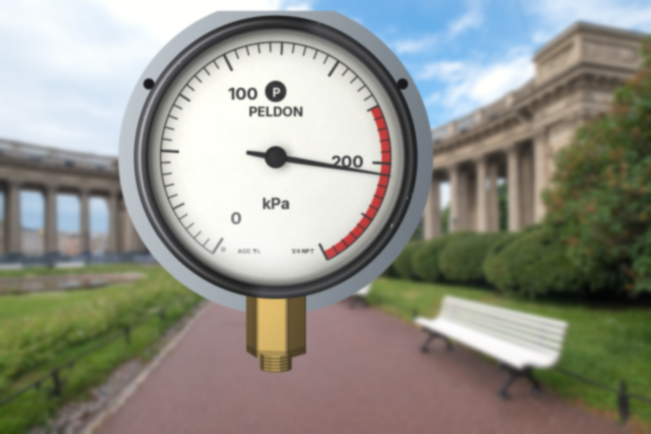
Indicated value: value=205 unit=kPa
